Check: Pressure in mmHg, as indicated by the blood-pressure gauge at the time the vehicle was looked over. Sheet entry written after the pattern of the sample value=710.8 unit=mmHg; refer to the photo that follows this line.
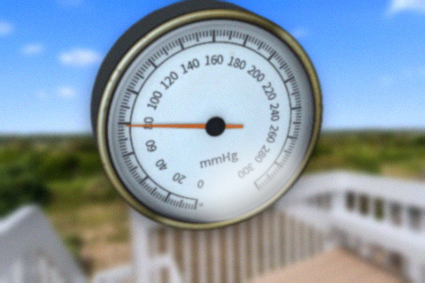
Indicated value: value=80 unit=mmHg
